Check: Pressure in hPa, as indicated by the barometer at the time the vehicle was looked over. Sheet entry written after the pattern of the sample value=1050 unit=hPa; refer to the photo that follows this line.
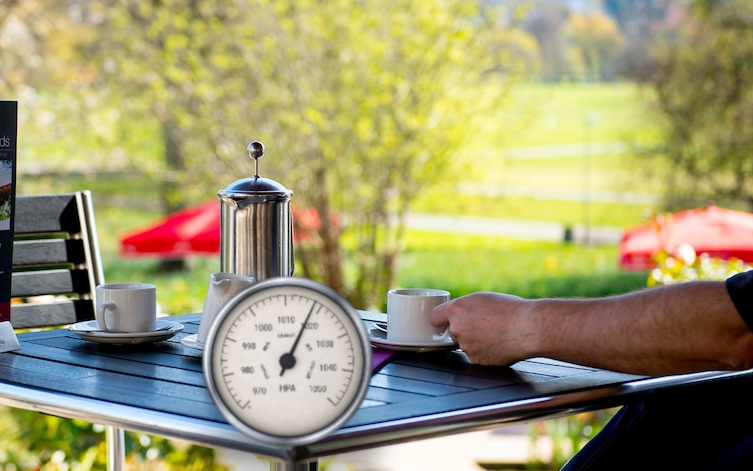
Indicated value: value=1018 unit=hPa
